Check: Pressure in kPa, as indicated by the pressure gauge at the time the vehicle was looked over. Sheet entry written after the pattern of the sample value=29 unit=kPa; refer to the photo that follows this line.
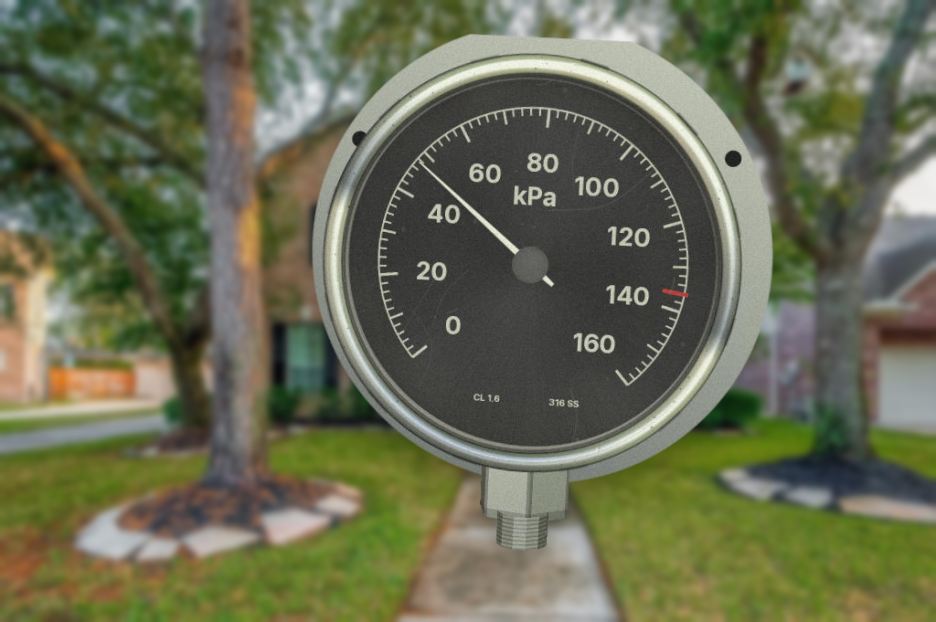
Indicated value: value=48 unit=kPa
